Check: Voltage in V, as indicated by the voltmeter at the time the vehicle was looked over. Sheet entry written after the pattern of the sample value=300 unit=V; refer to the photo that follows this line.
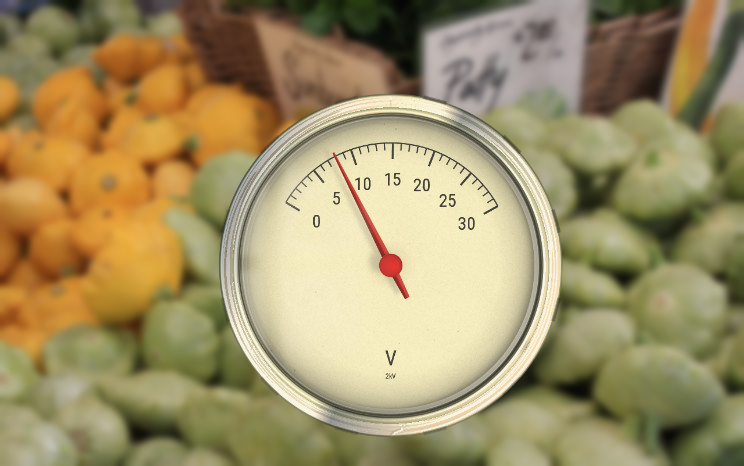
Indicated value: value=8 unit=V
